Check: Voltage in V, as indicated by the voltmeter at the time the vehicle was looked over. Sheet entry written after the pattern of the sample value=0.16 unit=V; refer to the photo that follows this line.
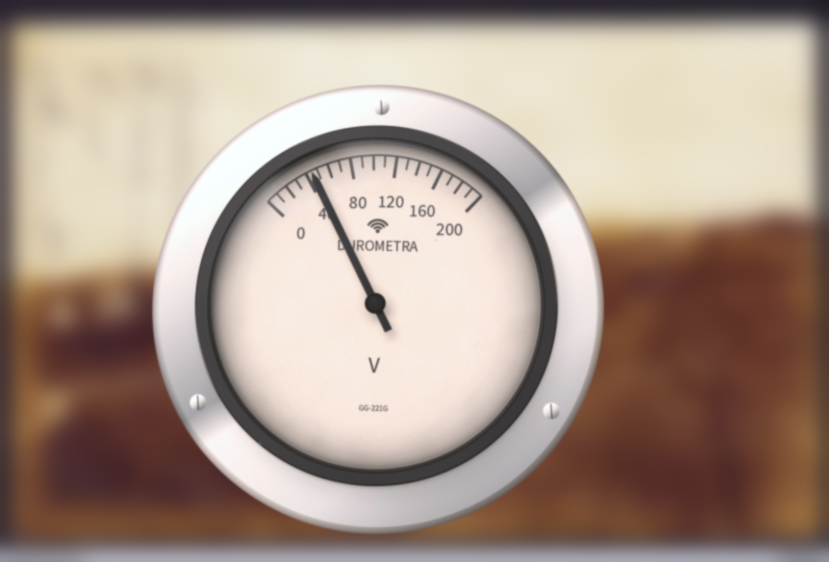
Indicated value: value=45 unit=V
